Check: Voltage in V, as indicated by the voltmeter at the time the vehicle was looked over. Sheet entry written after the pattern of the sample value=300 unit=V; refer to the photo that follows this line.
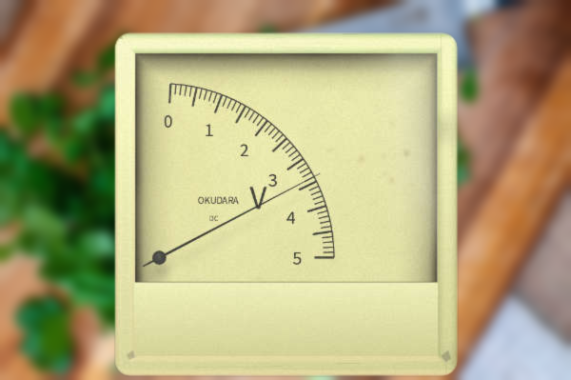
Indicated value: value=3.4 unit=V
